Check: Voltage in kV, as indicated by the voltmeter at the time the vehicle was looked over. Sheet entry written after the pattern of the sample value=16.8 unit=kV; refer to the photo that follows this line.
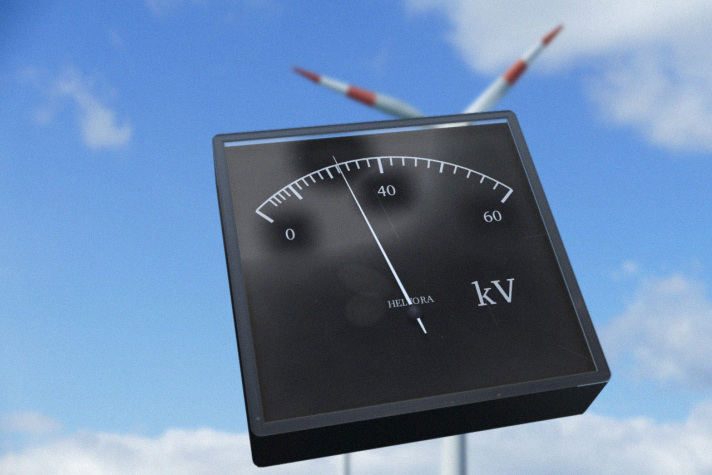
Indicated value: value=32 unit=kV
